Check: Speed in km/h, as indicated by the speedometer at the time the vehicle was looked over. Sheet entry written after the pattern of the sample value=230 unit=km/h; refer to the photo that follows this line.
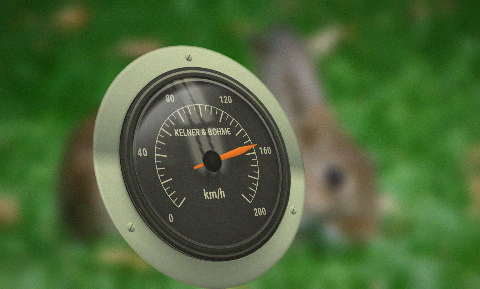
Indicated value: value=155 unit=km/h
